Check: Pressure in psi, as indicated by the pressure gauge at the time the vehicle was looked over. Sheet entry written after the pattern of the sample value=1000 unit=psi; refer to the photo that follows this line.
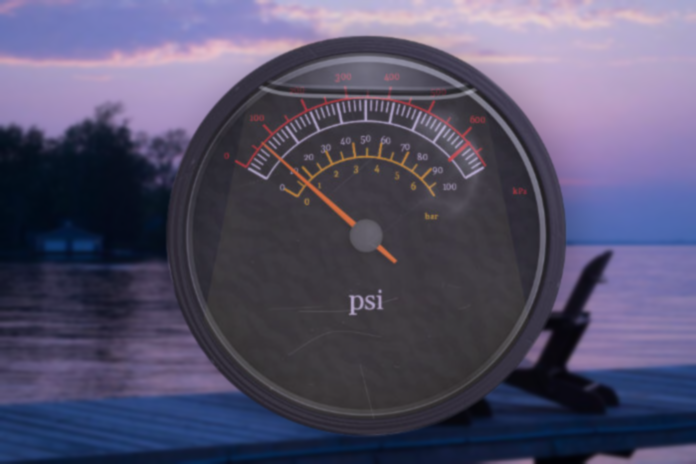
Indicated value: value=10 unit=psi
